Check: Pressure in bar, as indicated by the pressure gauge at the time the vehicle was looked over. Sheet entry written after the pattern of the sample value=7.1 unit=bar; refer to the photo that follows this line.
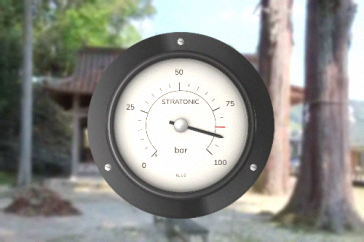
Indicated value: value=90 unit=bar
